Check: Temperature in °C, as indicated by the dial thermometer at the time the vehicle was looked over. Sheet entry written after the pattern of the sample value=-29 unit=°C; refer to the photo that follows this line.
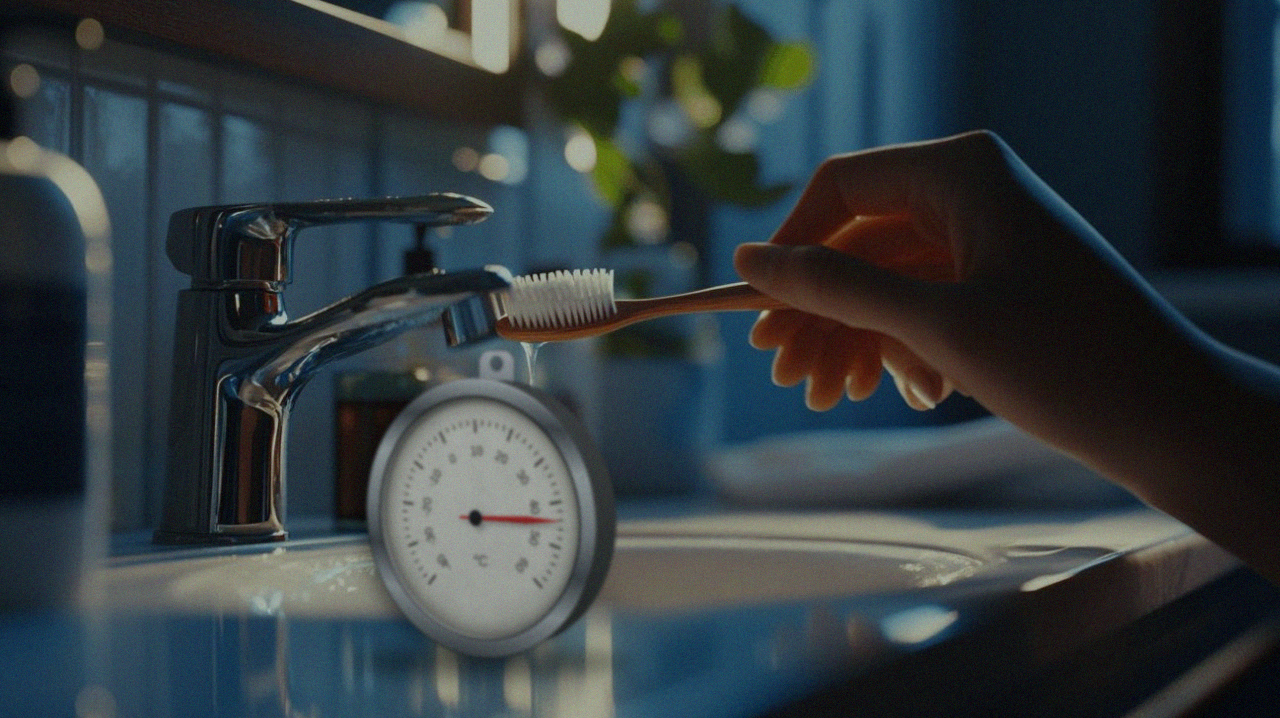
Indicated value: value=44 unit=°C
